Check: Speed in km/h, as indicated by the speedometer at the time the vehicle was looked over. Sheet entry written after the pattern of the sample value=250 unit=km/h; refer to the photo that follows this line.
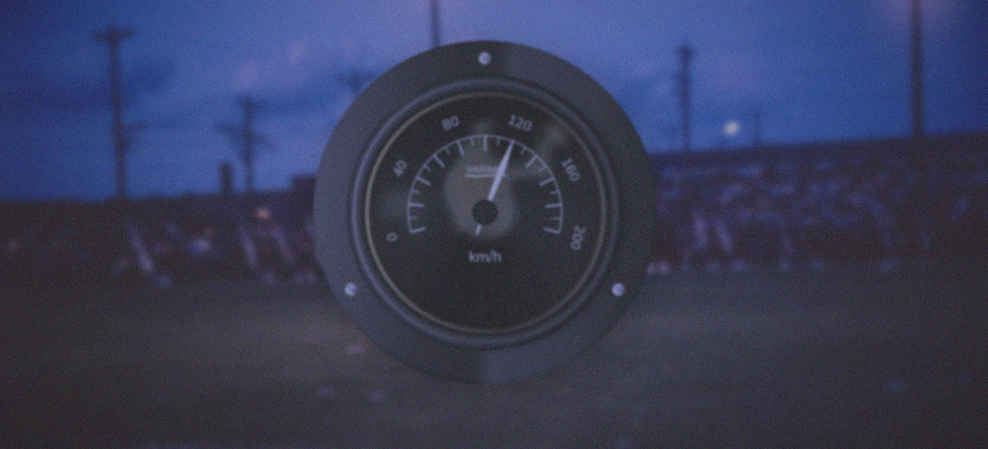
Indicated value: value=120 unit=km/h
